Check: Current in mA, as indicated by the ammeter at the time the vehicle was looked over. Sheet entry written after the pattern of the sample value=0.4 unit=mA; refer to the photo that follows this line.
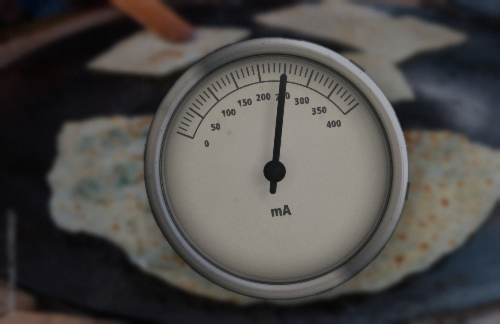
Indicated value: value=250 unit=mA
